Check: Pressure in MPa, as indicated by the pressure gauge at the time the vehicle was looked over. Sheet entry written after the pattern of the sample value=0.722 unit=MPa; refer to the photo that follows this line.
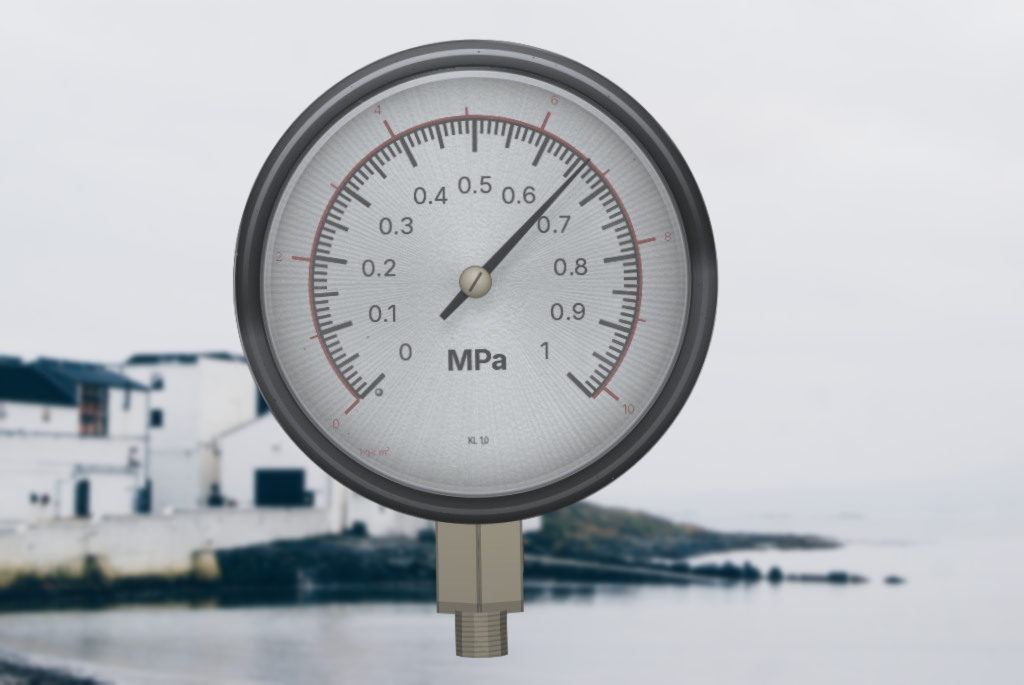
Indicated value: value=0.66 unit=MPa
